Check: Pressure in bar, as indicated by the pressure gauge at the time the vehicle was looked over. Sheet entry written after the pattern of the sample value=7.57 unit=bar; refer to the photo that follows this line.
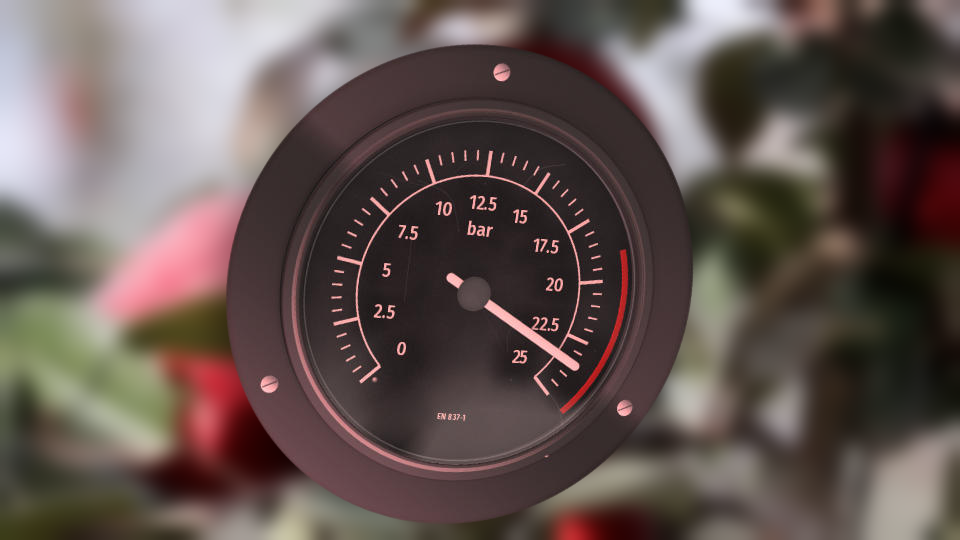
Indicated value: value=23.5 unit=bar
